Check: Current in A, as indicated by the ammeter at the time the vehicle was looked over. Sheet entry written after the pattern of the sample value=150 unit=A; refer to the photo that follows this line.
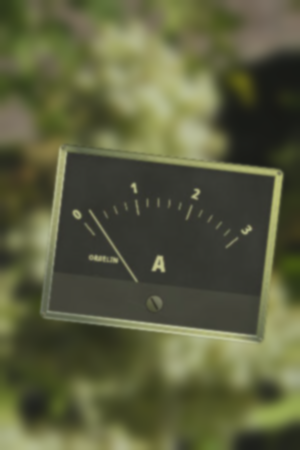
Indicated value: value=0.2 unit=A
